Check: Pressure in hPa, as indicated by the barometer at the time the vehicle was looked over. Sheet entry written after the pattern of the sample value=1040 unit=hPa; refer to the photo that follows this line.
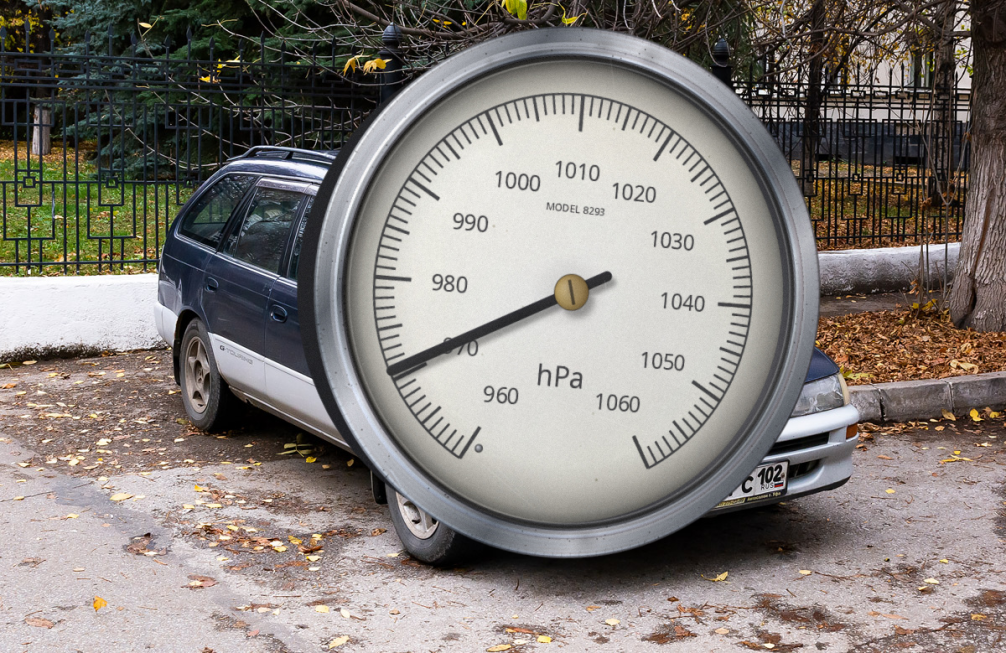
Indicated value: value=971 unit=hPa
